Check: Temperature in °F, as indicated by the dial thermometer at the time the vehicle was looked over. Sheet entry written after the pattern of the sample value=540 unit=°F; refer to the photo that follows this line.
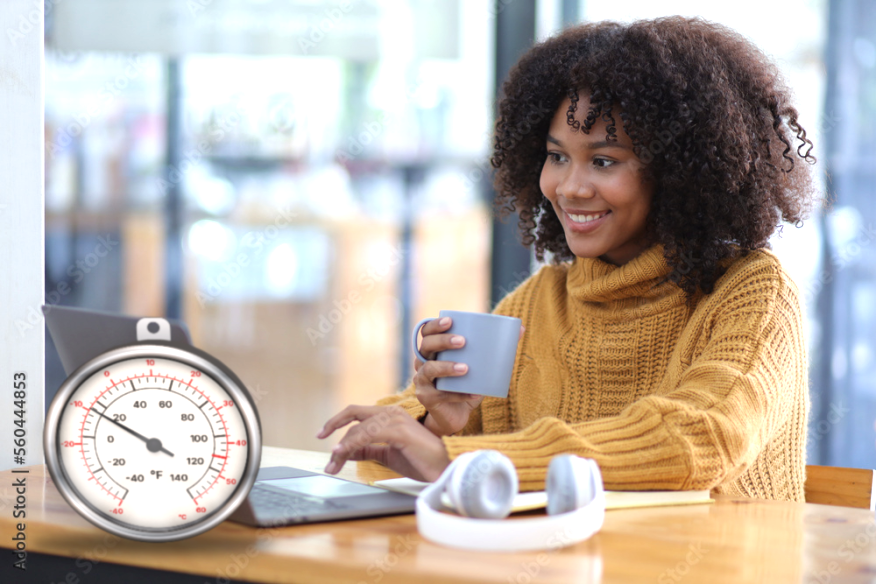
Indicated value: value=16 unit=°F
